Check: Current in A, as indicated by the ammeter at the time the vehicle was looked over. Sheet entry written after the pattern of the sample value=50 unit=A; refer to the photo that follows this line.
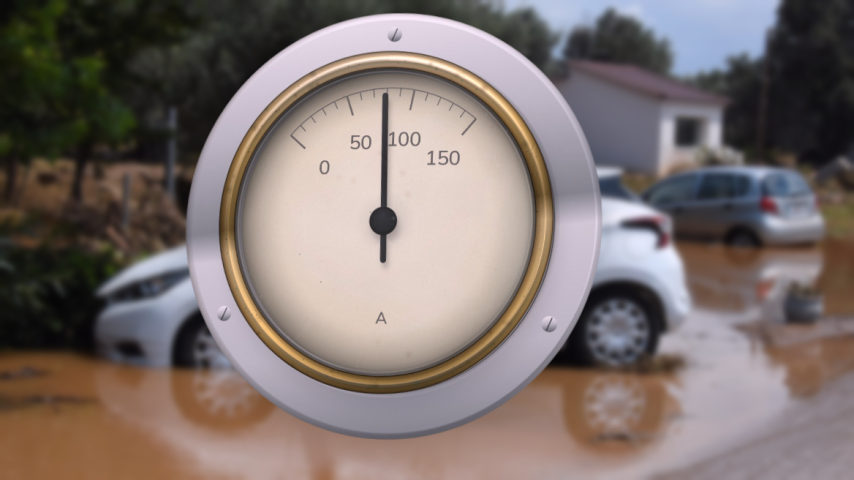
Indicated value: value=80 unit=A
